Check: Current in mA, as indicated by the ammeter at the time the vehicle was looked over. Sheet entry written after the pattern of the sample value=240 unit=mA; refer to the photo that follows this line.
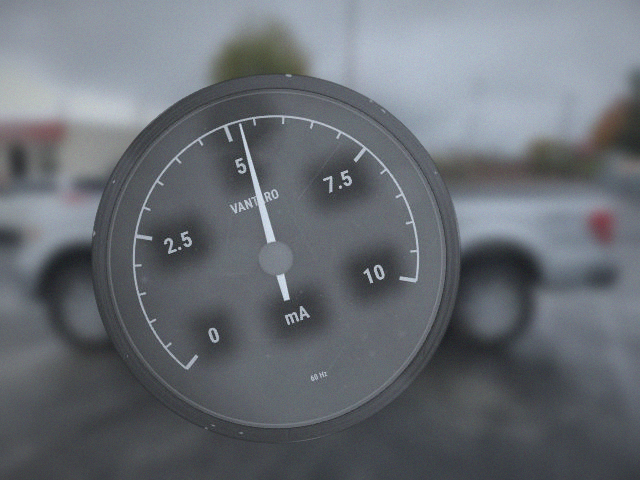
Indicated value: value=5.25 unit=mA
